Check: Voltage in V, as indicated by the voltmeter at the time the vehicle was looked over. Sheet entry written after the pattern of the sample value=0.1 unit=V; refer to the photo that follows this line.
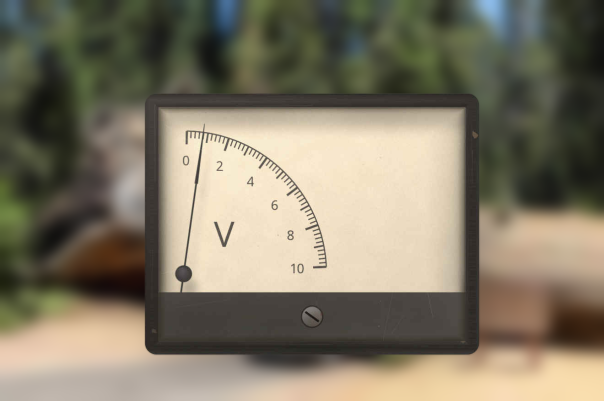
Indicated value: value=0.8 unit=V
